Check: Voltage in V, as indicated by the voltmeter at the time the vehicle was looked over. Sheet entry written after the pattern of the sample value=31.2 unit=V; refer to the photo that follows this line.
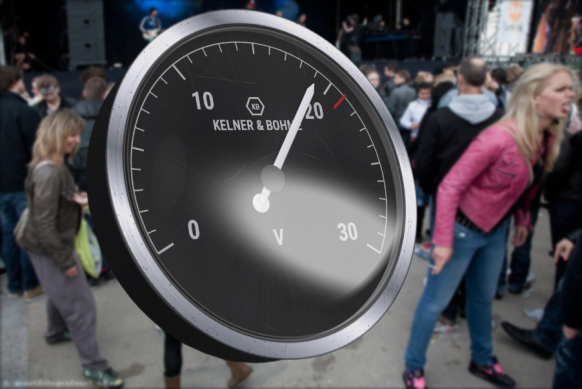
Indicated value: value=19 unit=V
